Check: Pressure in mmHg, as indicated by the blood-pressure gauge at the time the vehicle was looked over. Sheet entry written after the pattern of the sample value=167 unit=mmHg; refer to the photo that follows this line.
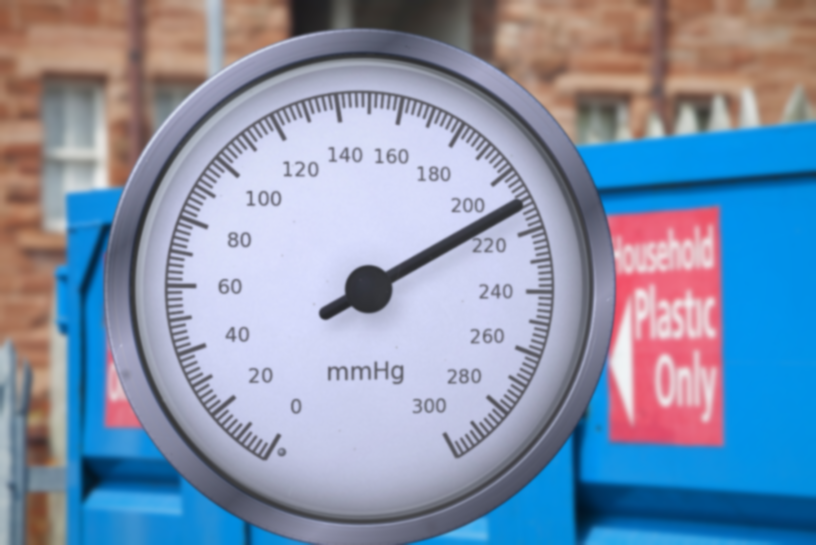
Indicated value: value=210 unit=mmHg
